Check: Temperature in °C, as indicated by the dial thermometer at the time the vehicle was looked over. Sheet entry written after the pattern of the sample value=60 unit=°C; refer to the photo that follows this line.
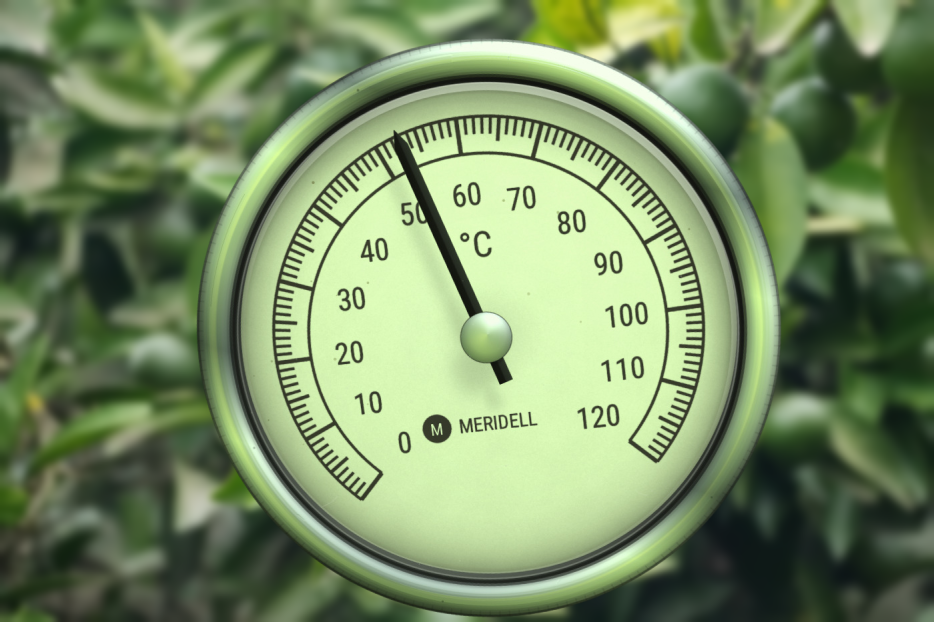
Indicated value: value=53 unit=°C
